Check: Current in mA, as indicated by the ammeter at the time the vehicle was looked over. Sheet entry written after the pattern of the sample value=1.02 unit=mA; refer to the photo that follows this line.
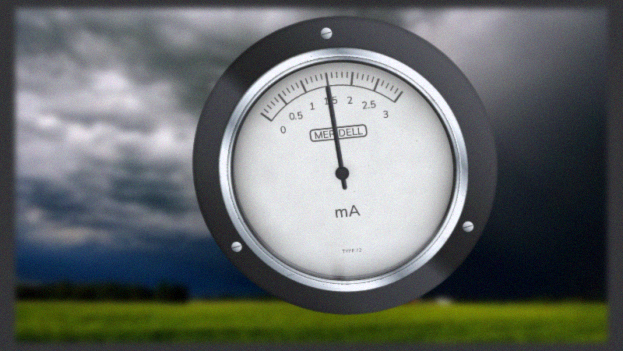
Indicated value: value=1.5 unit=mA
